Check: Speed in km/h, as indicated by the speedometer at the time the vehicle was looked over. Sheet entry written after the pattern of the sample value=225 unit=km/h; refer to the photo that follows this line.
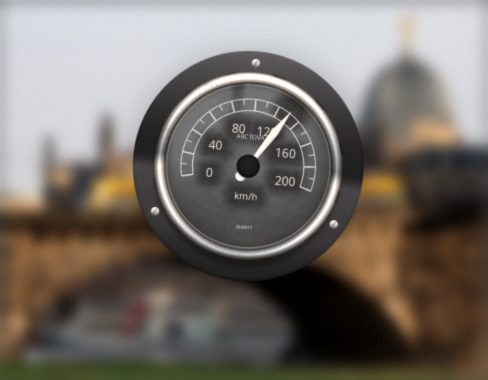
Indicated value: value=130 unit=km/h
